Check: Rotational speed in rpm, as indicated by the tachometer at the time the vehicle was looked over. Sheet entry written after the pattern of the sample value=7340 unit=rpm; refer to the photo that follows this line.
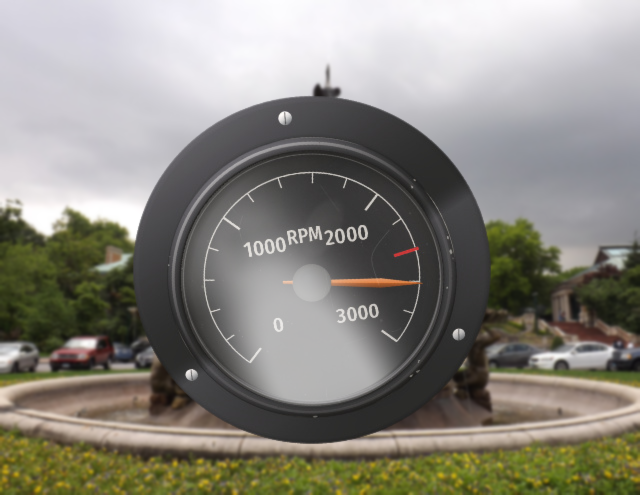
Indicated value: value=2600 unit=rpm
